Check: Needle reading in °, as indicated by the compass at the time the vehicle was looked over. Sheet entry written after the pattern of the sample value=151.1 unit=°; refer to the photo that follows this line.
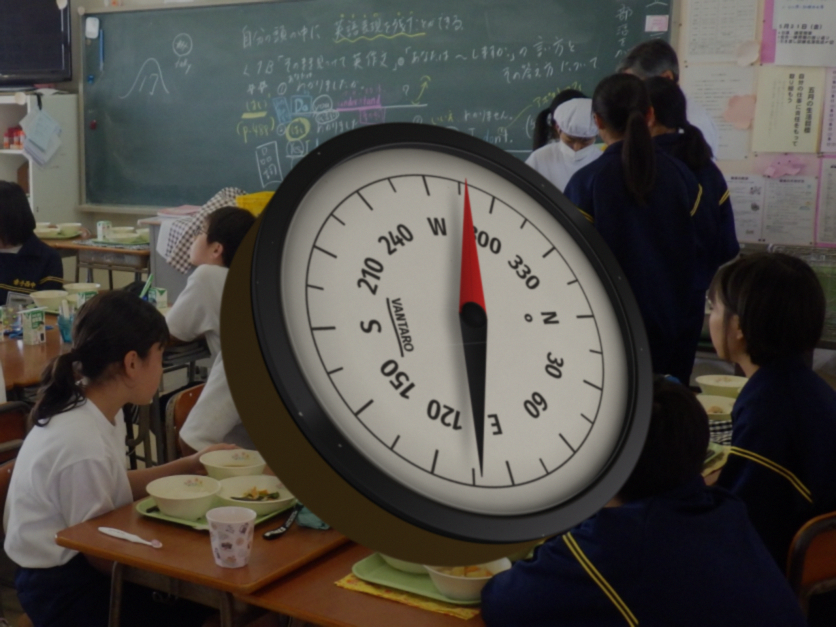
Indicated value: value=285 unit=°
